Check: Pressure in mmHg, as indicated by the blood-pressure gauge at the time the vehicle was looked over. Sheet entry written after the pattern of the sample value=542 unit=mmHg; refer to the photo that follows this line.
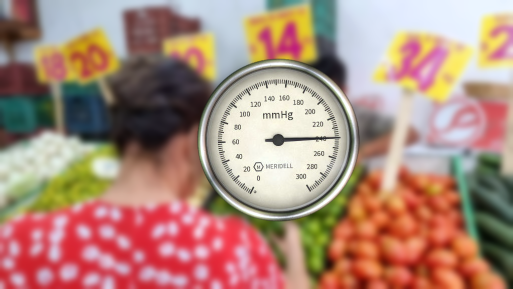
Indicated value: value=240 unit=mmHg
